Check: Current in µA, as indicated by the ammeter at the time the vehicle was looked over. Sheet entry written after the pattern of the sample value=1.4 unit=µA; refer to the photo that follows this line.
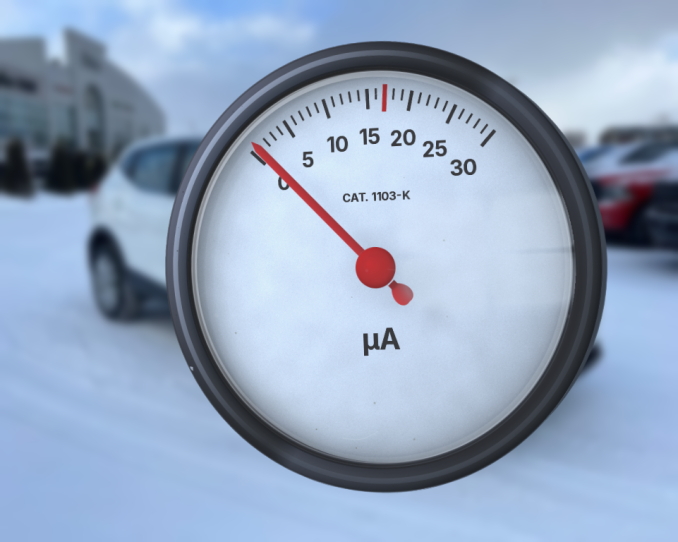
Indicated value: value=1 unit=µA
